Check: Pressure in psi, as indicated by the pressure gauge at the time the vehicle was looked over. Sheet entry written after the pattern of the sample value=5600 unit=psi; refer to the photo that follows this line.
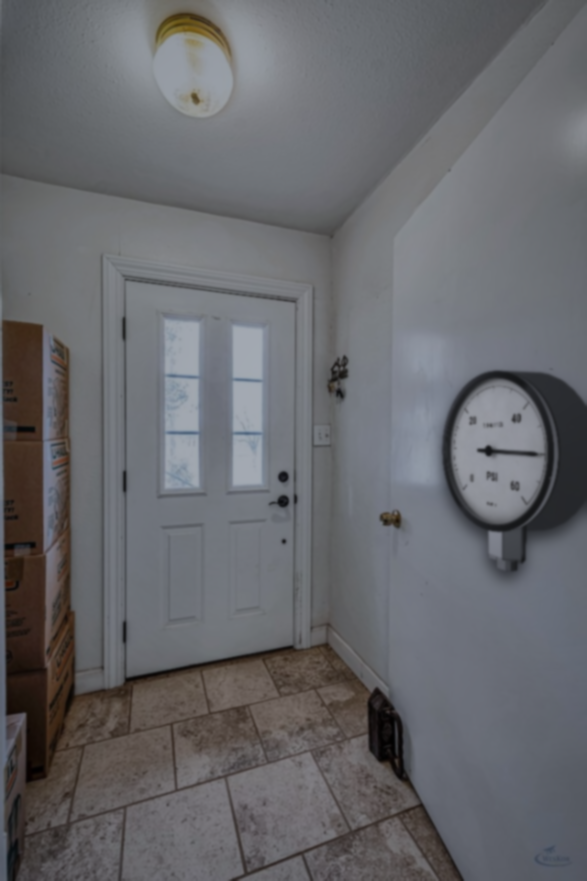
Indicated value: value=50 unit=psi
